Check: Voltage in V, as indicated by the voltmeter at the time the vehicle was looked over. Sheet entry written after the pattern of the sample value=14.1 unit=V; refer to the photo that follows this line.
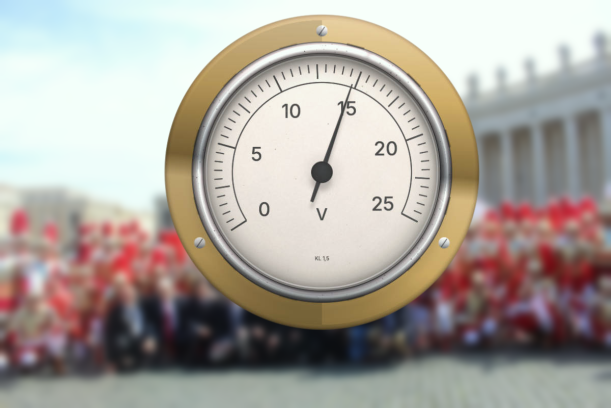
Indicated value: value=14.75 unit=V
